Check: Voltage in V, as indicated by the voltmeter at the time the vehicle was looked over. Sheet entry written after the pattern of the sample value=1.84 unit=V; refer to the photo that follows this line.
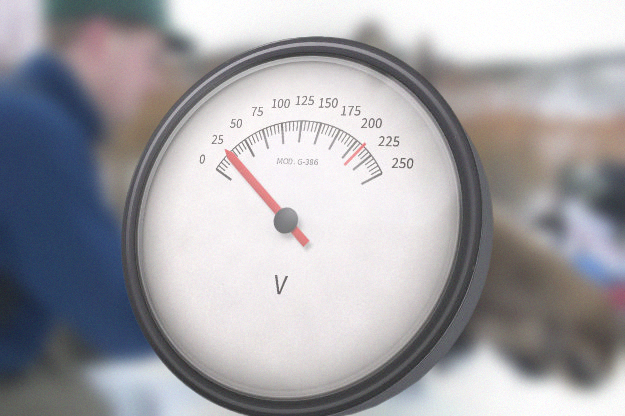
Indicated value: value=25 unit=V
